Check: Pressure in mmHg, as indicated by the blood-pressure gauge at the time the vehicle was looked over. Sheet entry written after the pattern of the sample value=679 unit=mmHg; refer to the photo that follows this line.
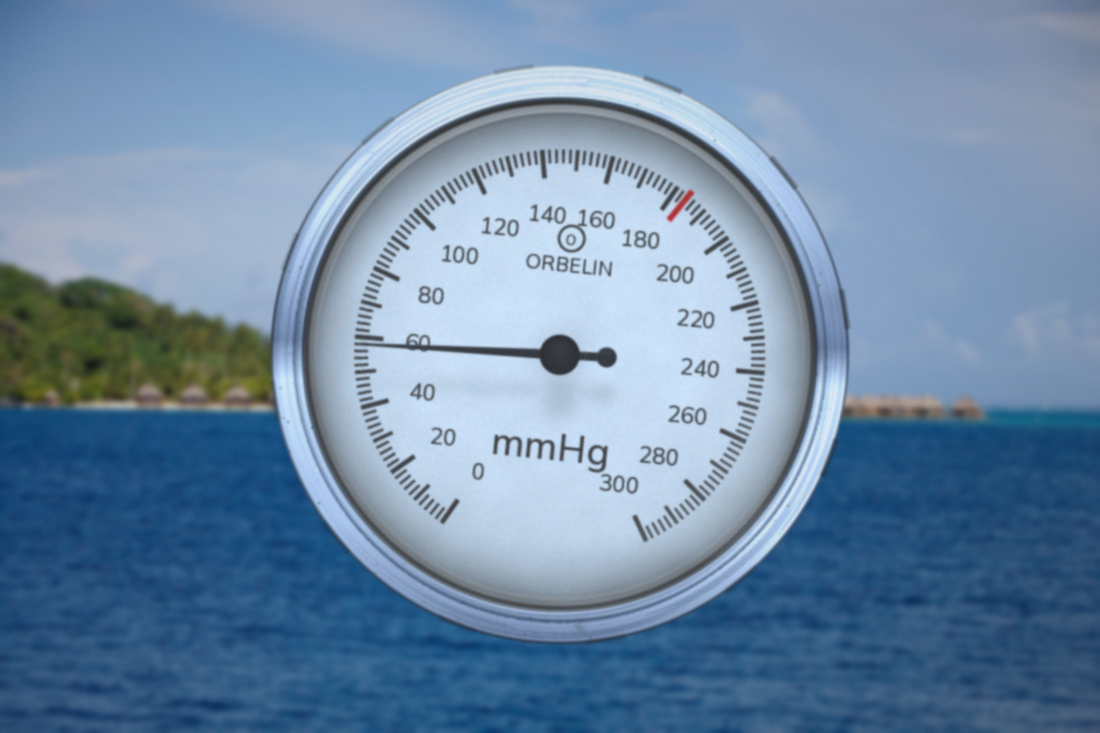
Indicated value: value=58 unit=mmHg
